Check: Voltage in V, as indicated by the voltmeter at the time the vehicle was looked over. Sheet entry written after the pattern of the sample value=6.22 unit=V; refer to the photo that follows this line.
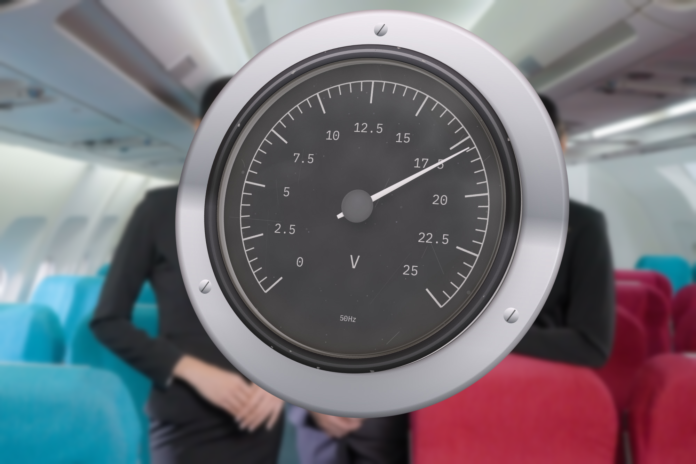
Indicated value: value=18 unit=V
